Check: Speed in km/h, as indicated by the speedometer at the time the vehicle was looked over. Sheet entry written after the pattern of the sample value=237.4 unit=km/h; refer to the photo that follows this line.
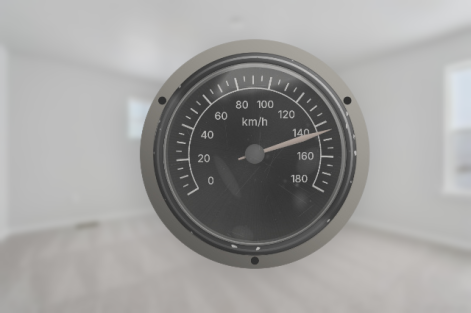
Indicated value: value=145 unit=km/h
